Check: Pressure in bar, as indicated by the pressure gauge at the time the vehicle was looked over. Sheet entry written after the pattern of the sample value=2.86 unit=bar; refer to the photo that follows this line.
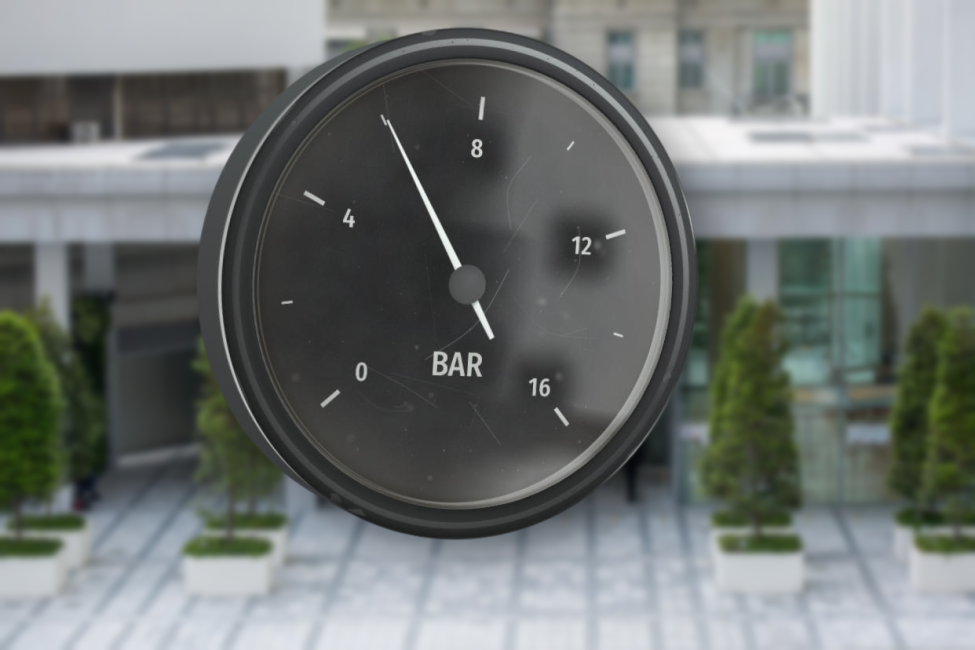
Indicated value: value=6 unit=bar
